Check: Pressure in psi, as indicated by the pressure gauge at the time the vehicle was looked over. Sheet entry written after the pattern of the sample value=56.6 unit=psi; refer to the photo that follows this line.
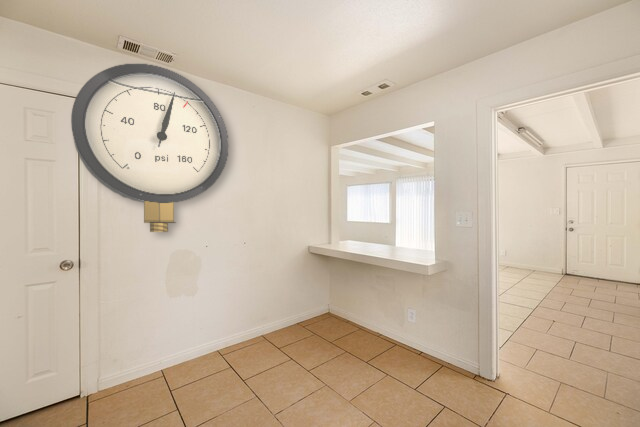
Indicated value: value=90 unit=psi
